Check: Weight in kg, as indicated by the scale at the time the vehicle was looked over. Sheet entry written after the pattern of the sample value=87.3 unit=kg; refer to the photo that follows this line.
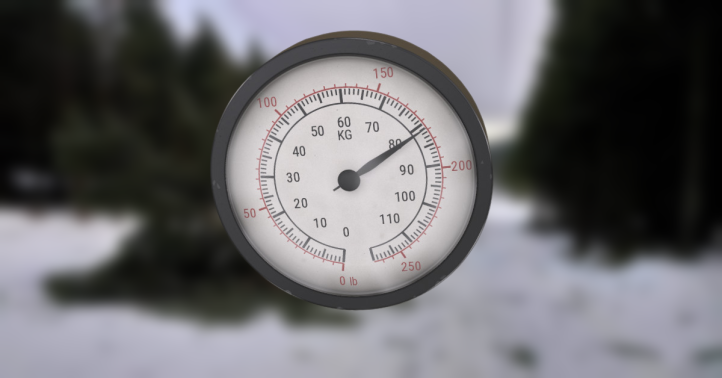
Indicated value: value=81 unit=kg
